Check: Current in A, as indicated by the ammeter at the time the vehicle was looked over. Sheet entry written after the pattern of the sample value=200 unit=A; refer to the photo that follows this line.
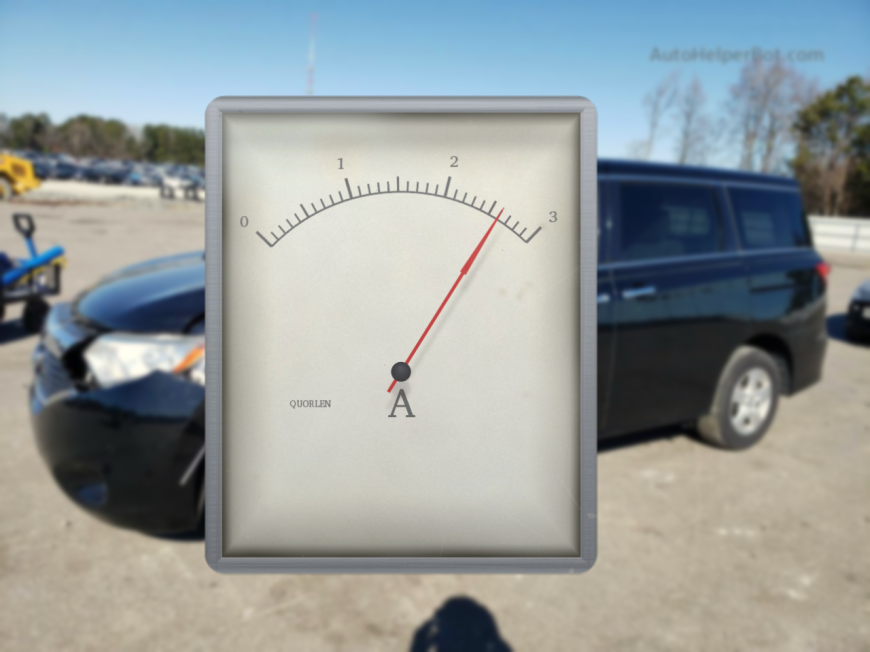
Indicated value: value=2.6 unit=A
